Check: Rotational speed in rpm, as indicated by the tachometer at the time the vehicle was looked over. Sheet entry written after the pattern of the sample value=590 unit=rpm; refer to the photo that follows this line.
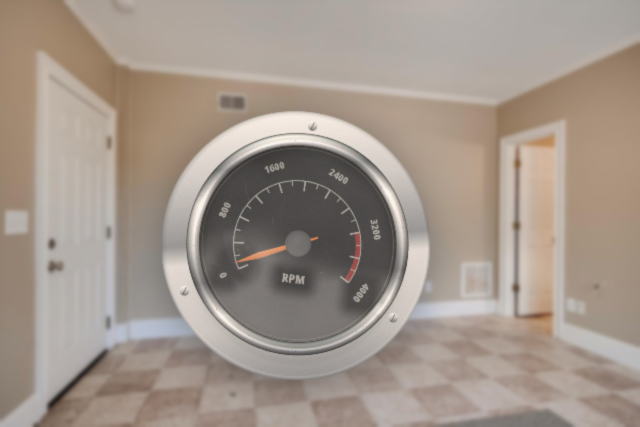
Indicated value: value=100 unit=rpm
